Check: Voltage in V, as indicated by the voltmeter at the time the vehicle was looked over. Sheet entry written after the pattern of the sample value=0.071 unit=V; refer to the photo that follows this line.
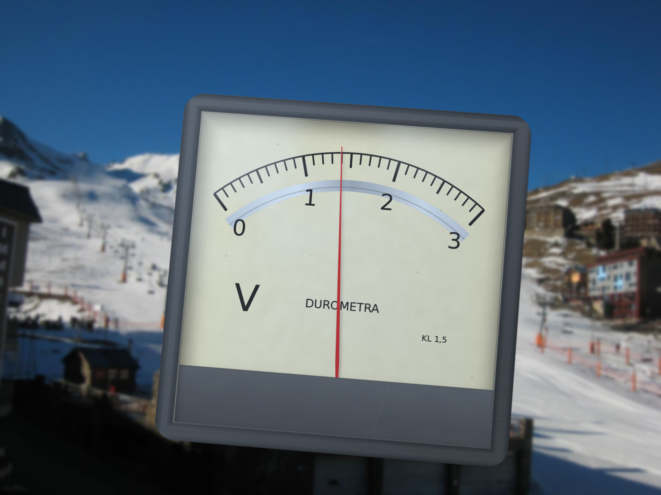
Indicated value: value=1.4 unit=V
